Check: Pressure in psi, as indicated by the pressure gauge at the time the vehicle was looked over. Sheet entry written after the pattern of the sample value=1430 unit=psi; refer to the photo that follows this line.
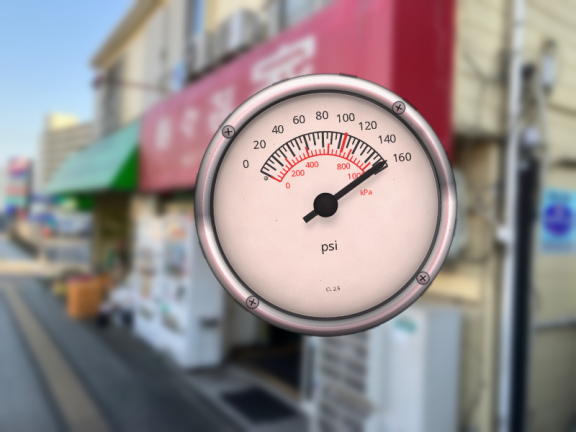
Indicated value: value=155 unit=psi
